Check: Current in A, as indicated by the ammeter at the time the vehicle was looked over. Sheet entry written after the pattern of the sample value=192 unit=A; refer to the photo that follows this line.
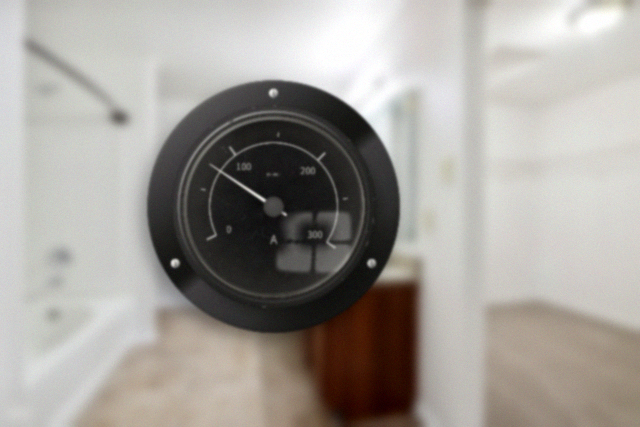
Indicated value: value=75 unit=A
